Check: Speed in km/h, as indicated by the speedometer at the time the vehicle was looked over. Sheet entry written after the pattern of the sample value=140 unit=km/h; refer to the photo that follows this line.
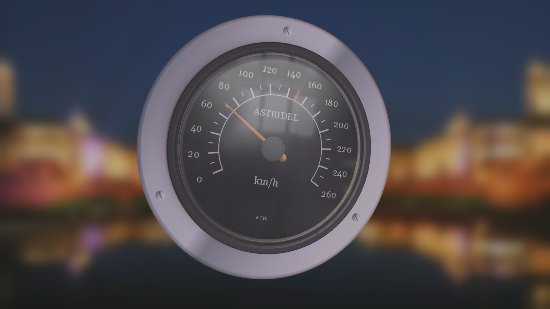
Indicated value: value=70 unit=km/h
